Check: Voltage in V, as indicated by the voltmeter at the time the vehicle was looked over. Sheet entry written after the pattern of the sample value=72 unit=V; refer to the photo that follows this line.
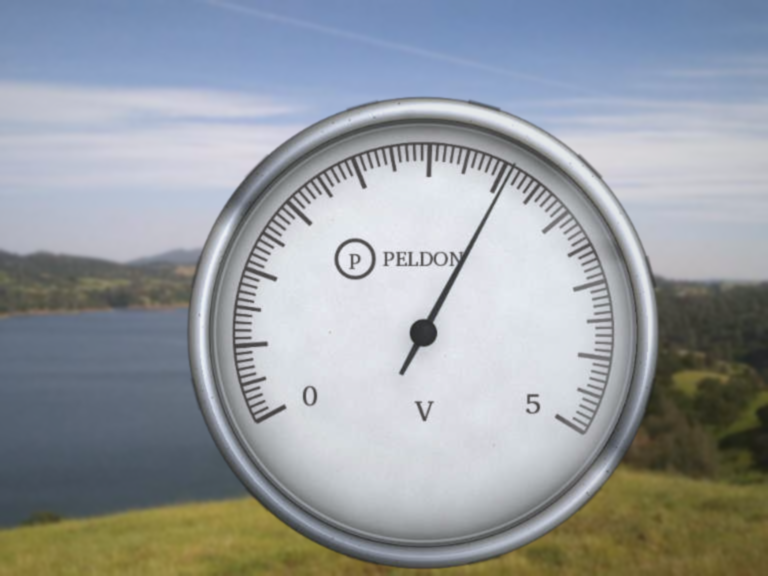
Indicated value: value=3.05 unit=V
